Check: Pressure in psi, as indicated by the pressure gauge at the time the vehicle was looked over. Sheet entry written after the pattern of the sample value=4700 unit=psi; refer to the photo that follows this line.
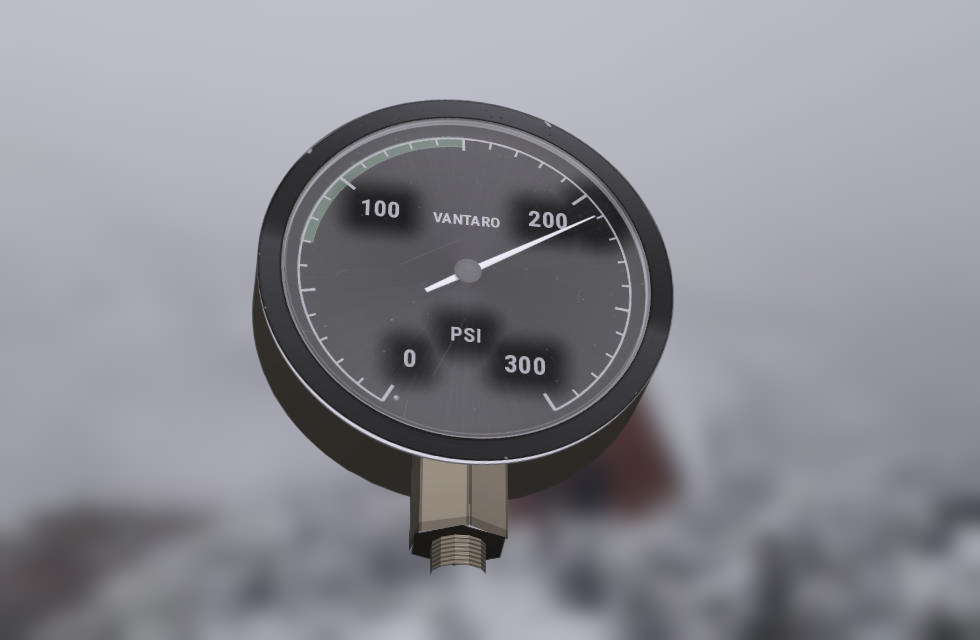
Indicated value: value=210 unit=psi
